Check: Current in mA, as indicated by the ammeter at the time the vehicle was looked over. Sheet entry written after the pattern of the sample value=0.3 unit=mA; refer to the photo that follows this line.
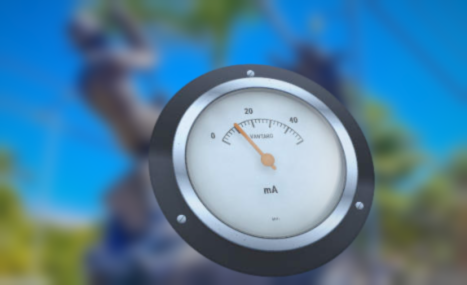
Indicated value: value=10 unit=mA
